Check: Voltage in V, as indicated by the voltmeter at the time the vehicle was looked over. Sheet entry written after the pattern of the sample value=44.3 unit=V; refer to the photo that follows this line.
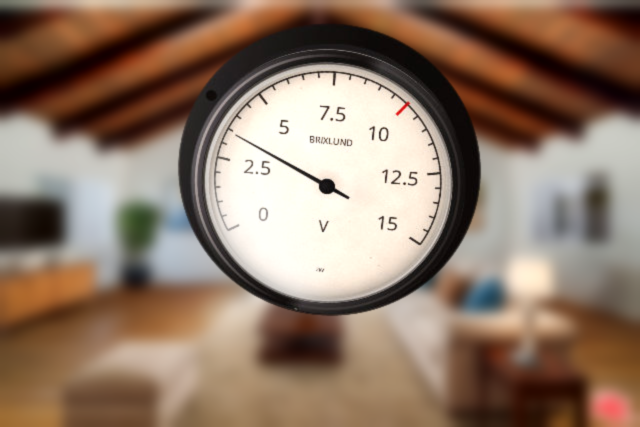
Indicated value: value=3.5 unit=V
